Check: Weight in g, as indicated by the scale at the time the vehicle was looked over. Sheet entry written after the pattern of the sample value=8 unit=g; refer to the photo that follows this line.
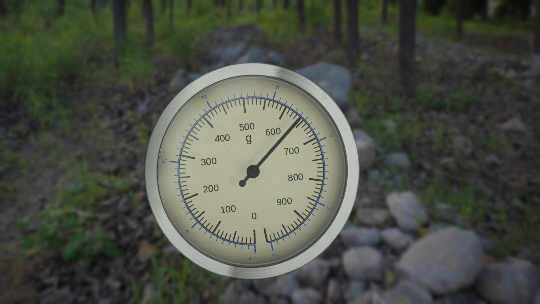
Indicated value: value=640 unit=g
